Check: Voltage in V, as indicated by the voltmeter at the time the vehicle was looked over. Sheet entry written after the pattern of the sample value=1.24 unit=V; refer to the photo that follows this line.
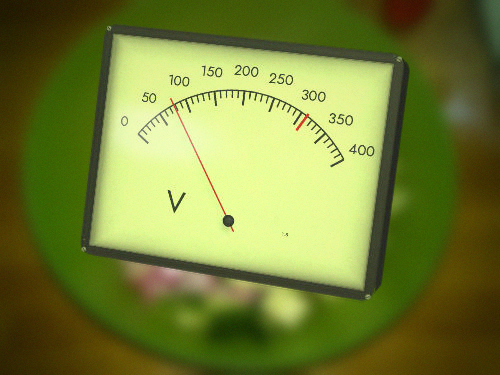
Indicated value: value=80 unit=V
